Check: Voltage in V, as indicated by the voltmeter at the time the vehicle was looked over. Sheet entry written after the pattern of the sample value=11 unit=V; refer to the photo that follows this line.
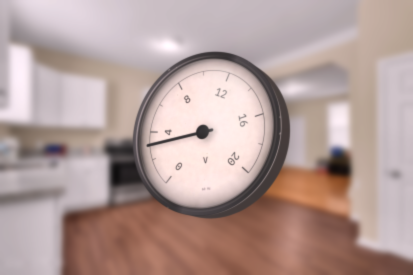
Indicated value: value=3 unit=V
